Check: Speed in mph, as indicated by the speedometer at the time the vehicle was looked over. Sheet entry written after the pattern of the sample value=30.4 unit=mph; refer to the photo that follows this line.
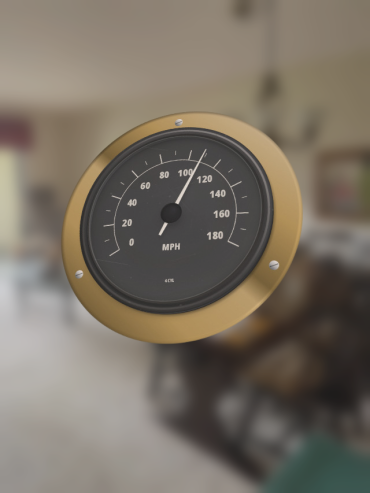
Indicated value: value=110 unit=mph
